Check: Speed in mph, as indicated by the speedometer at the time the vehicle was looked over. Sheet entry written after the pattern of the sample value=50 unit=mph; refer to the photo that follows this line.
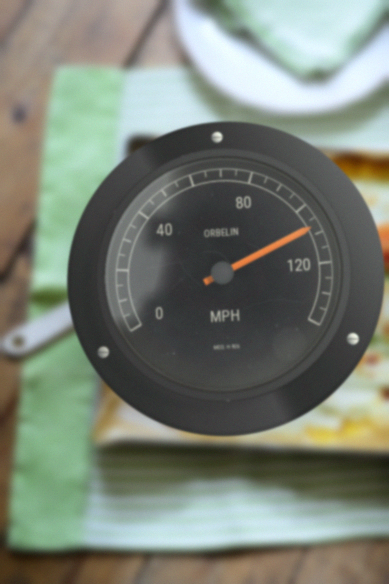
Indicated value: value=107.5 unit=mph
